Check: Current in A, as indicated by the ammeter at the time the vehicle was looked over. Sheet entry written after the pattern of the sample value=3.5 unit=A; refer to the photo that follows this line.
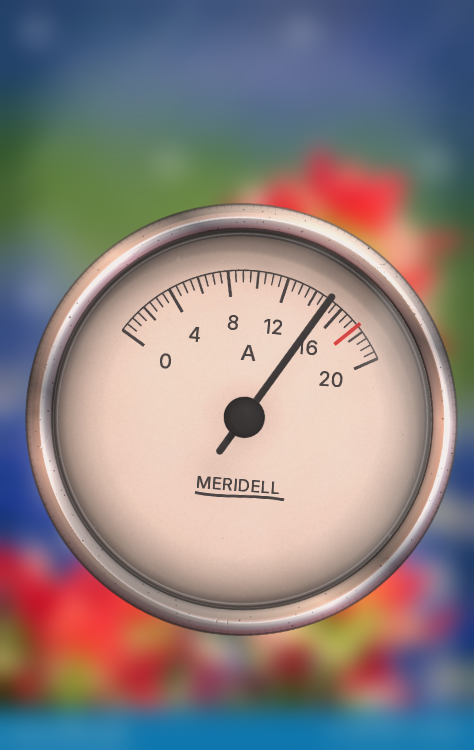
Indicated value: value=15 unit=A
